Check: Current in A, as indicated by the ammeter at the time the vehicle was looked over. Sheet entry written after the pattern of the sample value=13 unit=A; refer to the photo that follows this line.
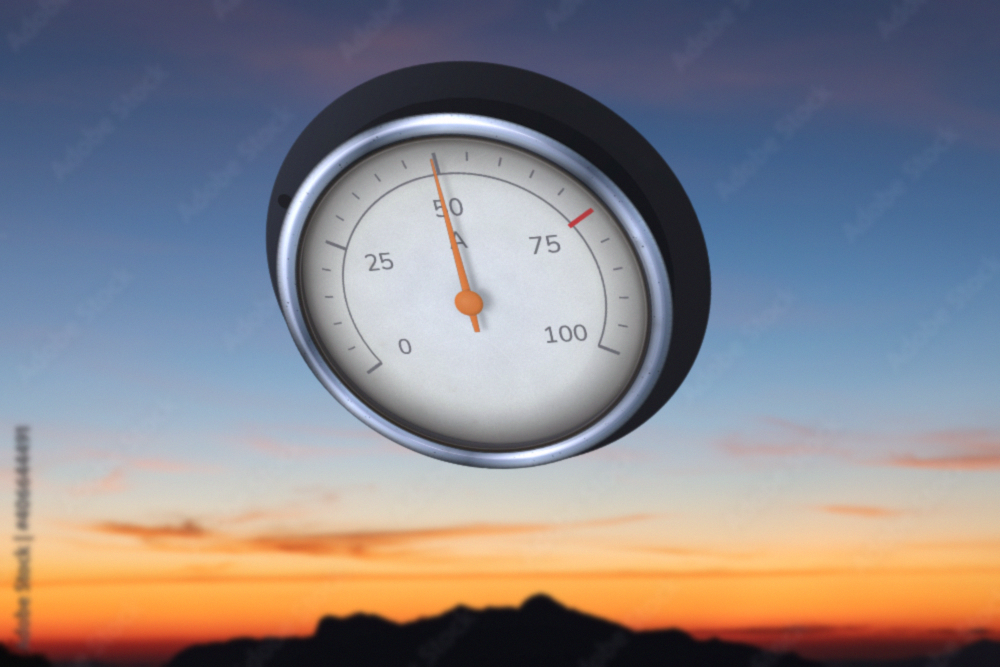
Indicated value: value=50 unit=A
